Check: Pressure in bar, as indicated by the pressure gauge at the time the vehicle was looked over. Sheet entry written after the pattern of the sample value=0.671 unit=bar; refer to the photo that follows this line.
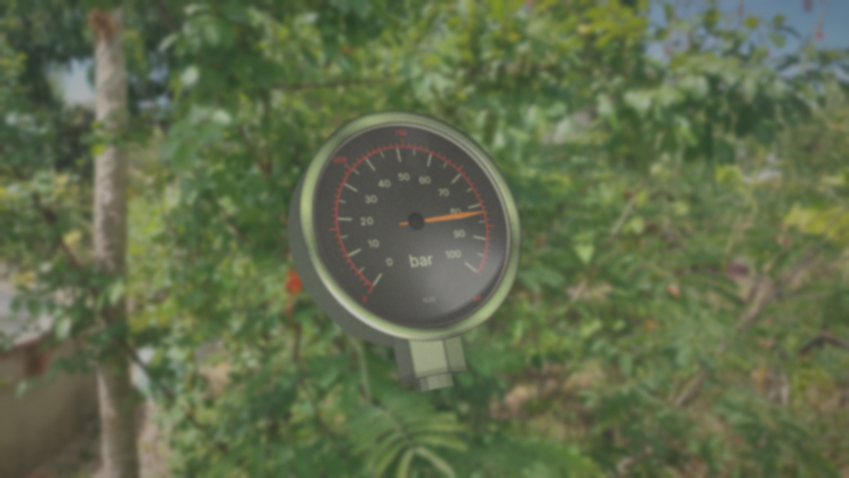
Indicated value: value=82.5 unit=bar
